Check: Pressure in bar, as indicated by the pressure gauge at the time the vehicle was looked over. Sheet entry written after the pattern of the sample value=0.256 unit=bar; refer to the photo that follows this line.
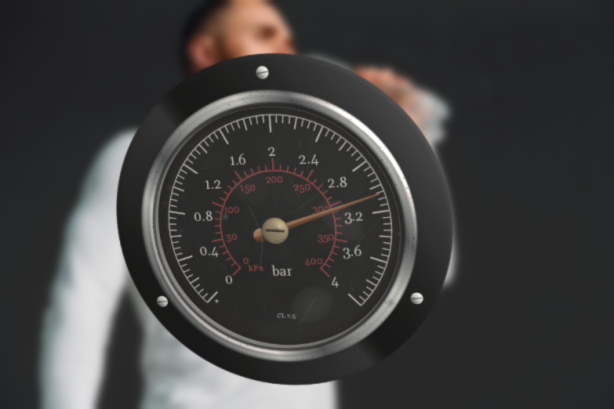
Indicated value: value=3.05 unit=bar
